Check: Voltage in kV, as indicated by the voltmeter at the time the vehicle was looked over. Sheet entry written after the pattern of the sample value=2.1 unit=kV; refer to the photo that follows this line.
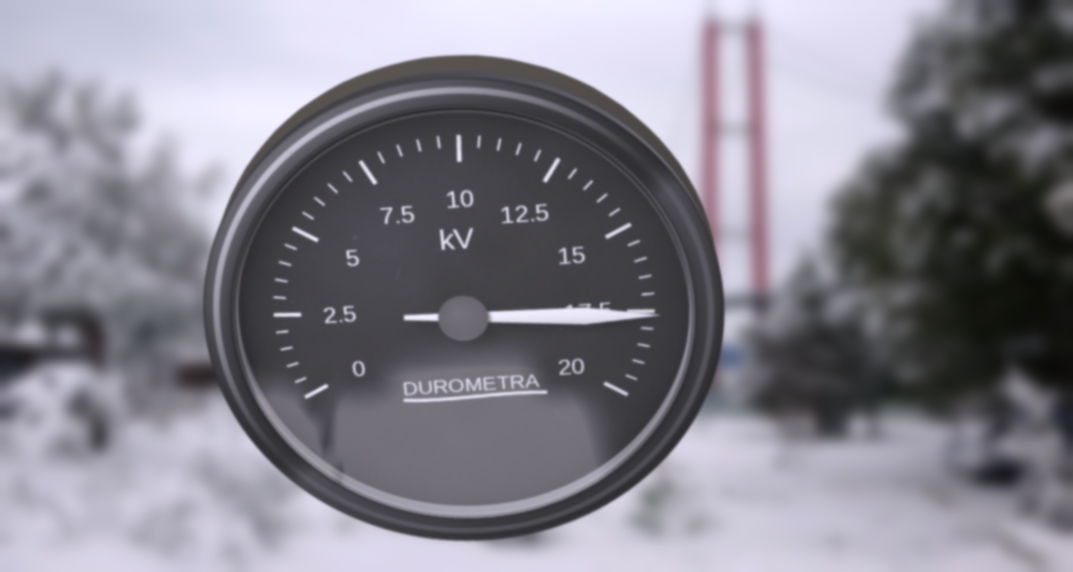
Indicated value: value=17.5 unit=kV
